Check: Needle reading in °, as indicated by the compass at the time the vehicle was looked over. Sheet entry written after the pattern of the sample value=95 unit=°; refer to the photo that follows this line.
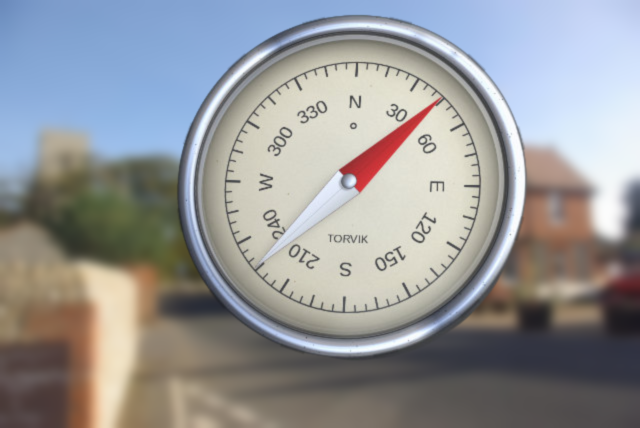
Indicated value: value=45 unit=°
